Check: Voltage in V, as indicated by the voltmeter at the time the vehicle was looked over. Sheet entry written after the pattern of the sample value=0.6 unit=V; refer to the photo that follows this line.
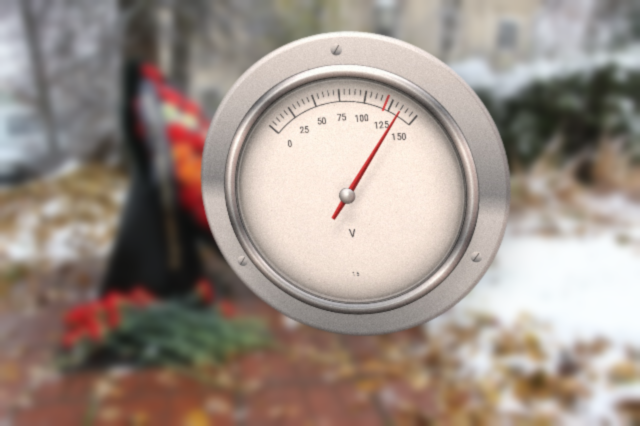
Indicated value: value=135 unit=V
